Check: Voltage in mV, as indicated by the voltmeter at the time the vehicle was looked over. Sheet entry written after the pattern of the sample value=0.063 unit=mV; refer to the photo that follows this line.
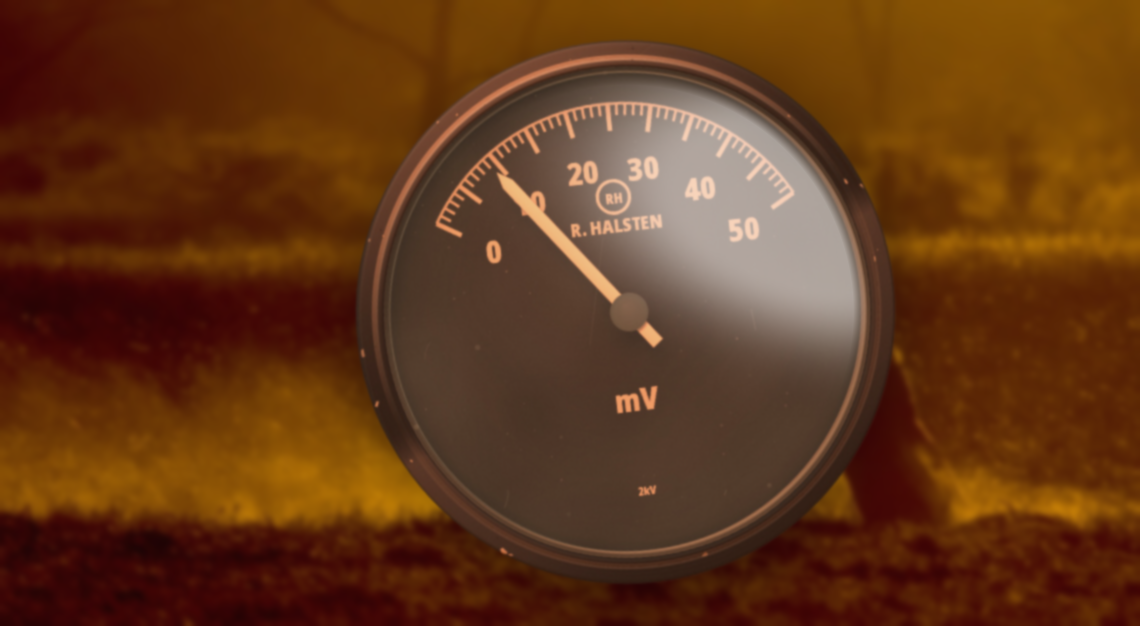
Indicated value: value=9 unit=mV
